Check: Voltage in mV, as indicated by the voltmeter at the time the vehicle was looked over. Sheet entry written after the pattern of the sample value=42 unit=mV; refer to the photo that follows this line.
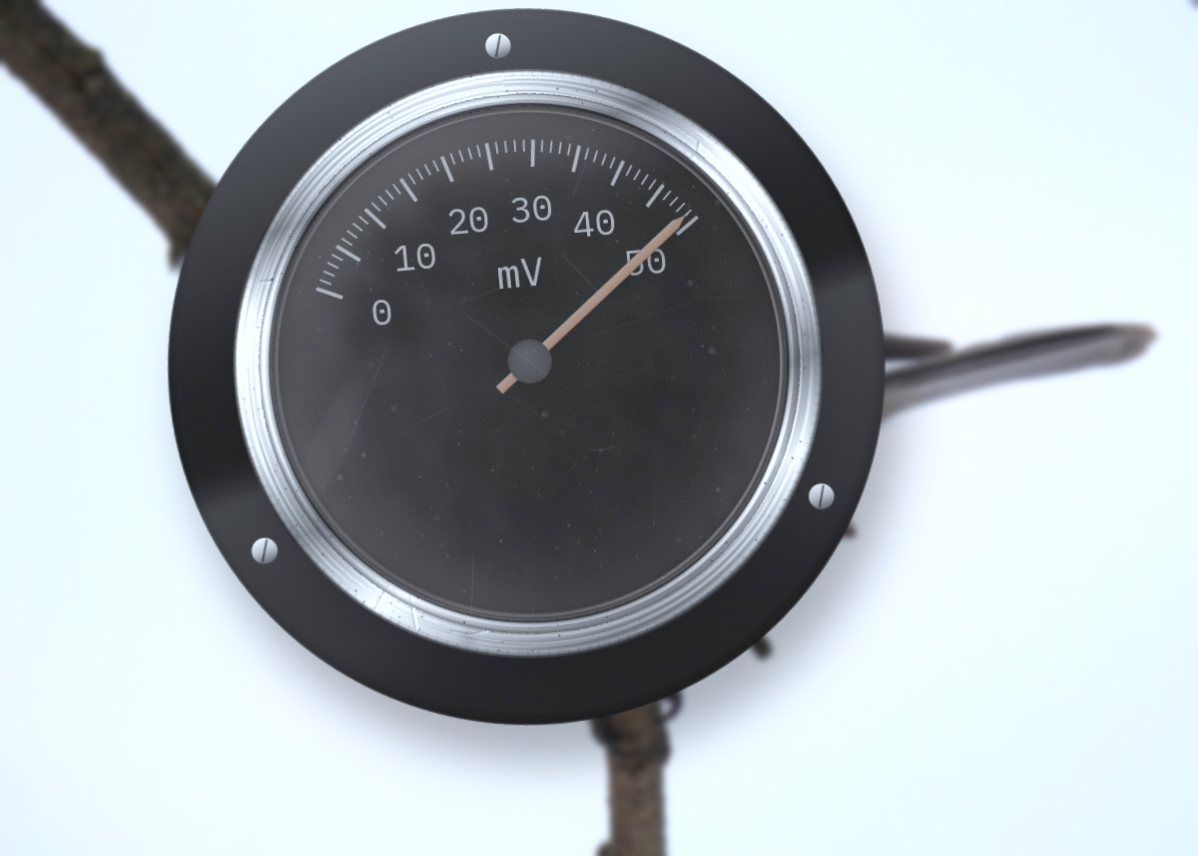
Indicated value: value=49 unit=mV
